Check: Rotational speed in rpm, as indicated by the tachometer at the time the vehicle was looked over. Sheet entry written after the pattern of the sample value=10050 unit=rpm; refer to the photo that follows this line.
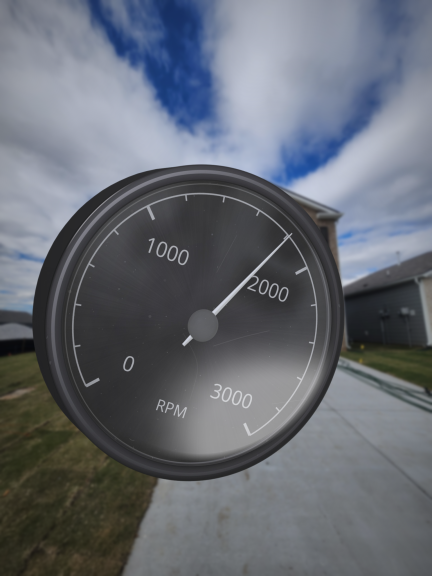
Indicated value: value=1800 unit=rpm
